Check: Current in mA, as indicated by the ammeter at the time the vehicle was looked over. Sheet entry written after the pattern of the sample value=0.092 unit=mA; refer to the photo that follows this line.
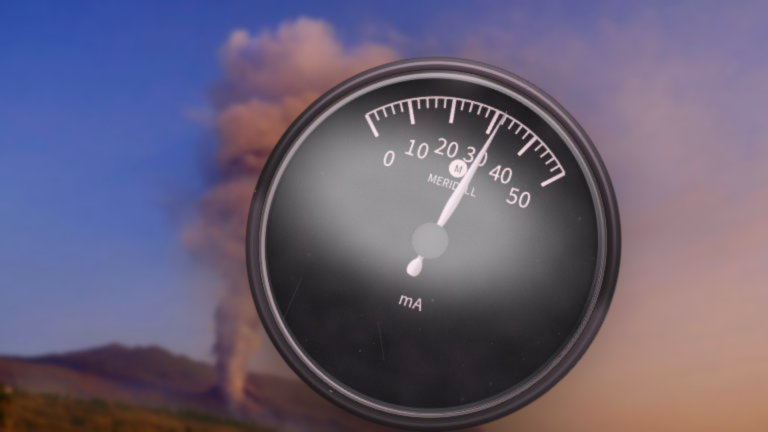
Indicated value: value=32 unit=mA
